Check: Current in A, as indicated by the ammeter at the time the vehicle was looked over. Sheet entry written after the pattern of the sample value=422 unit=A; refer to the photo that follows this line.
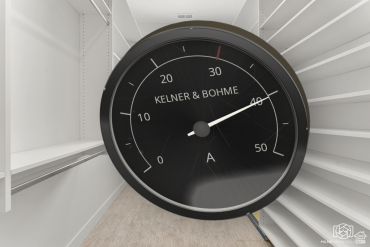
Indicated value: value=40 unit=A
